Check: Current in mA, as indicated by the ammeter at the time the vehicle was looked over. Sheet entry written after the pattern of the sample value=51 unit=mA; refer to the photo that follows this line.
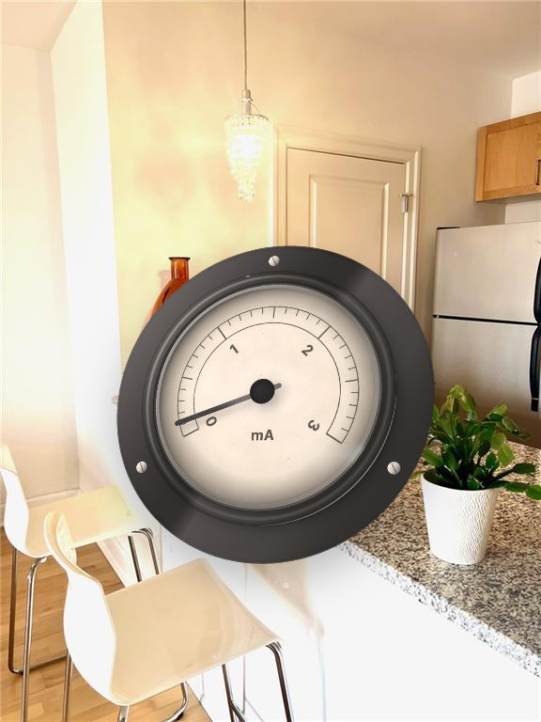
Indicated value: value=0.1 unit=mA
